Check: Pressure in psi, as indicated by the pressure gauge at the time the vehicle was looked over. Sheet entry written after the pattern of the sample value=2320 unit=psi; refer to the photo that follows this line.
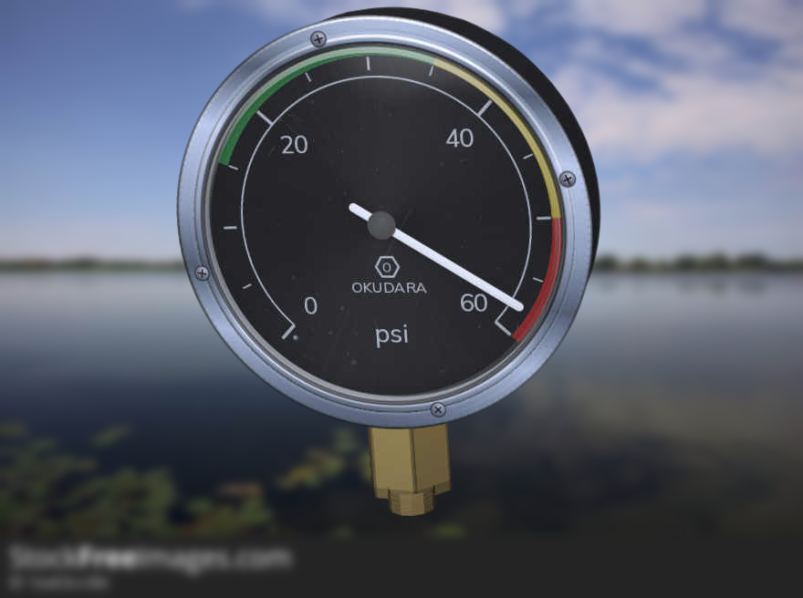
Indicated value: value=57.5 unit=psi
